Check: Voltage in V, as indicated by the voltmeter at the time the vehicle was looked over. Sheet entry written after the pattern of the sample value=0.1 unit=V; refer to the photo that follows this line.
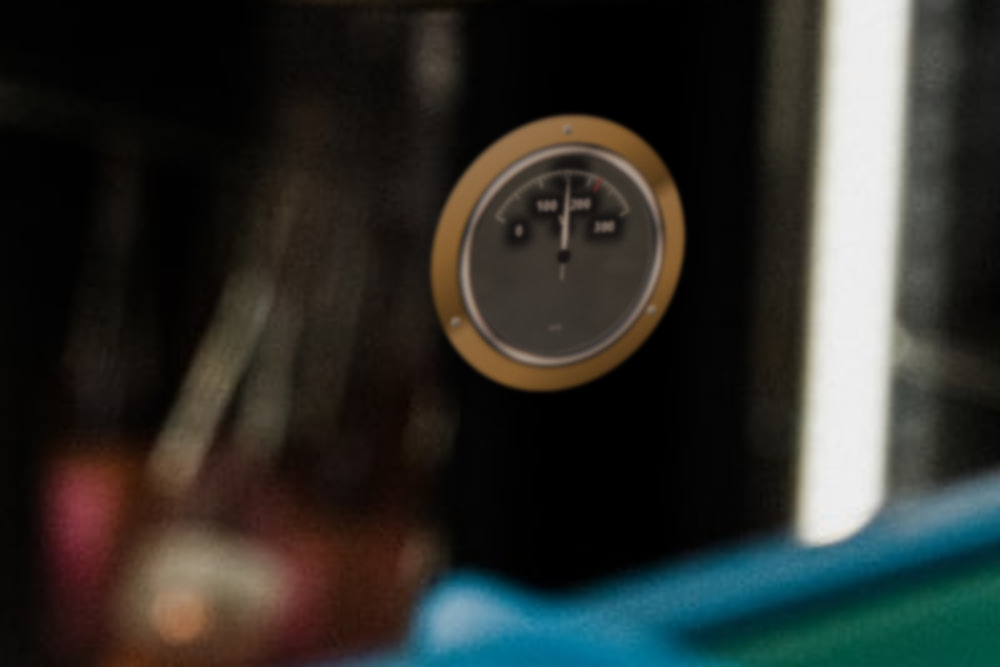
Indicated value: value=150 unit=V
